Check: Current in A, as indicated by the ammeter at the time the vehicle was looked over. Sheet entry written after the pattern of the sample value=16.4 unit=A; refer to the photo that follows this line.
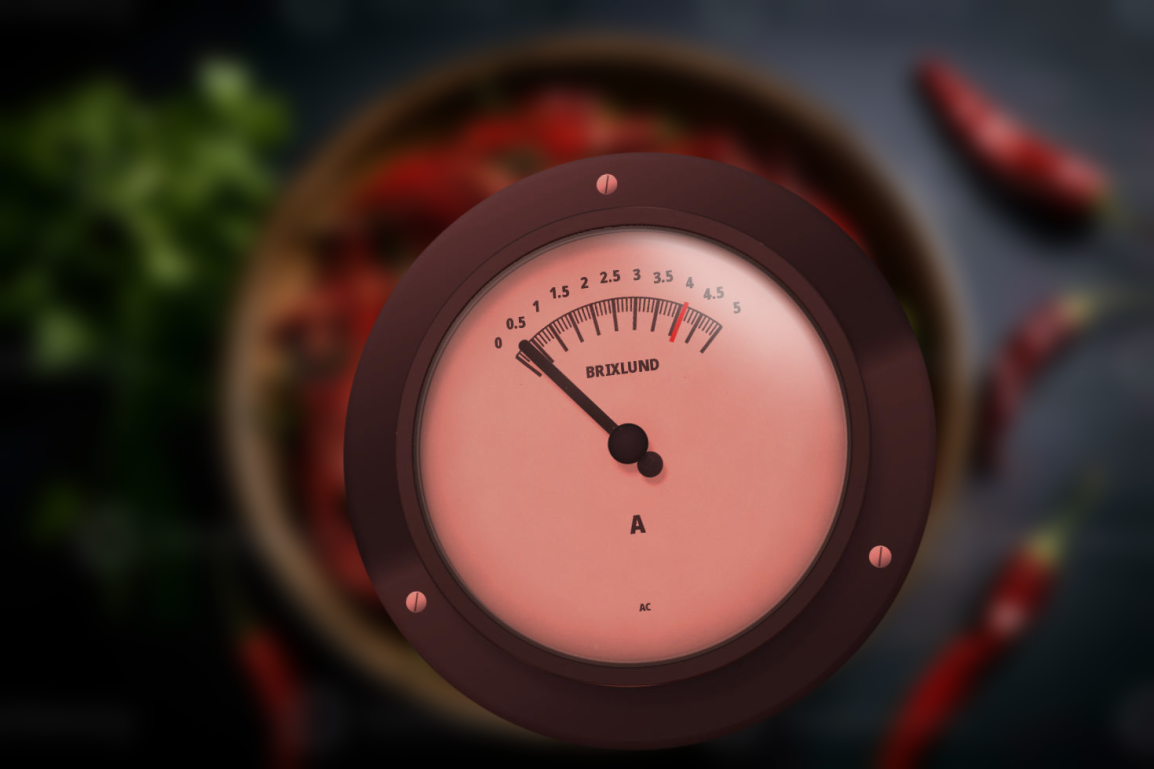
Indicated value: value=0.3 unit=A
